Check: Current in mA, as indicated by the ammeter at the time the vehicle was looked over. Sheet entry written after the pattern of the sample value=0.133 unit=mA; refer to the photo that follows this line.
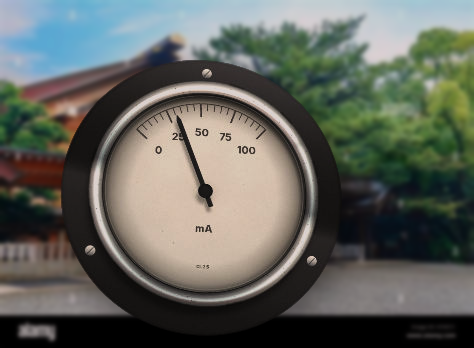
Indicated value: value=30 unit=mA
